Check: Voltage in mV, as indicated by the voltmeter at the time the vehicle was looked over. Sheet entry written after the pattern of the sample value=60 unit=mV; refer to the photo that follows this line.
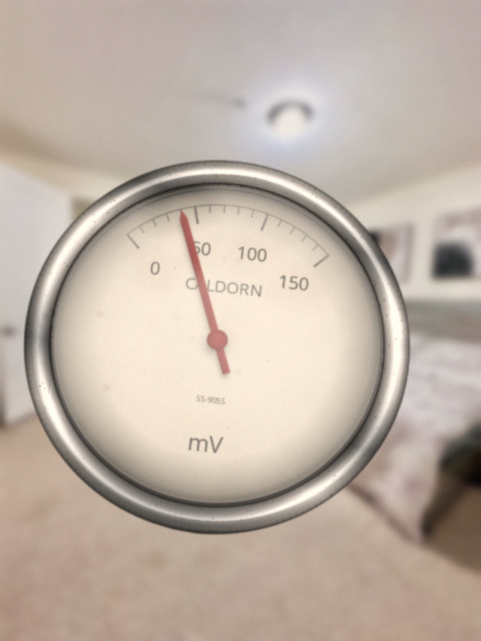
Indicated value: value=40 unit=mV
